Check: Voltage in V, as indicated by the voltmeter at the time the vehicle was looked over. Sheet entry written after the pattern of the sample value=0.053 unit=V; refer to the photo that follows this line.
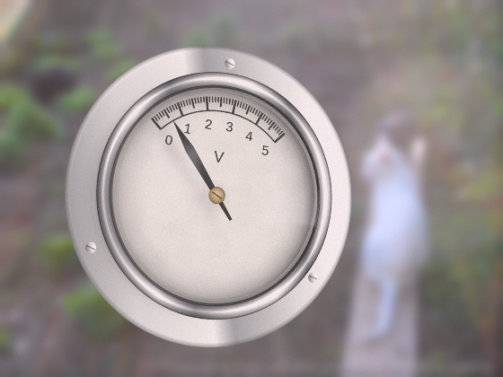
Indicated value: value=0.5 unit=V
